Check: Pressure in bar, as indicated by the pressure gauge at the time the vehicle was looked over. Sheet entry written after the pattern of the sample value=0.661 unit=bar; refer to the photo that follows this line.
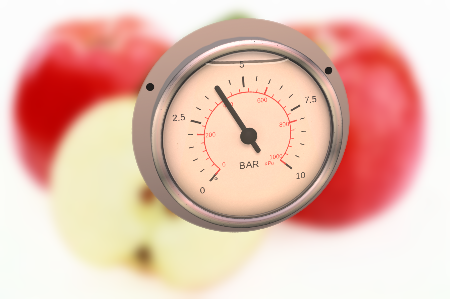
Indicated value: value=4 unit=bar
